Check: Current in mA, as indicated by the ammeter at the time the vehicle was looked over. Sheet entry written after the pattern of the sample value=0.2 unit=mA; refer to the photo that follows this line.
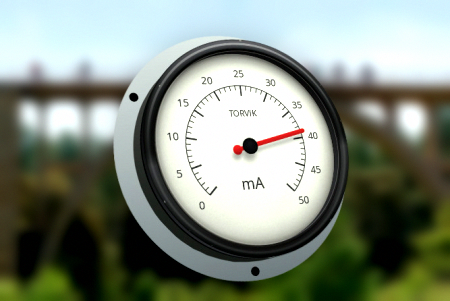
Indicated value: value=39 unit=mA
